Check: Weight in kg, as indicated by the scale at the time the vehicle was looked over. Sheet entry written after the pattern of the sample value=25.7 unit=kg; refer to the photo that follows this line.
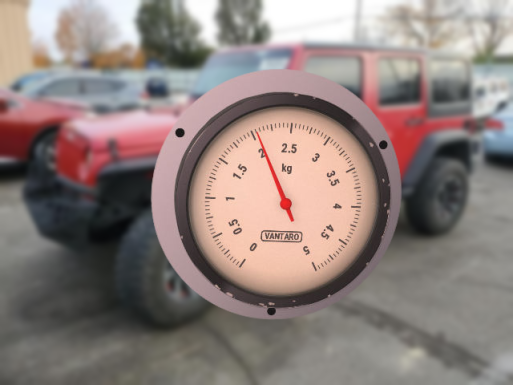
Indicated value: value=2.05 unit=kg
